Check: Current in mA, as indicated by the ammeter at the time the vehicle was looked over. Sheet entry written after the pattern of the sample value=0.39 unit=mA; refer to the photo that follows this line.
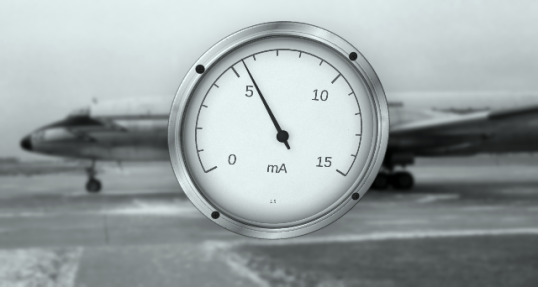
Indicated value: value=5.5 unit=mA
